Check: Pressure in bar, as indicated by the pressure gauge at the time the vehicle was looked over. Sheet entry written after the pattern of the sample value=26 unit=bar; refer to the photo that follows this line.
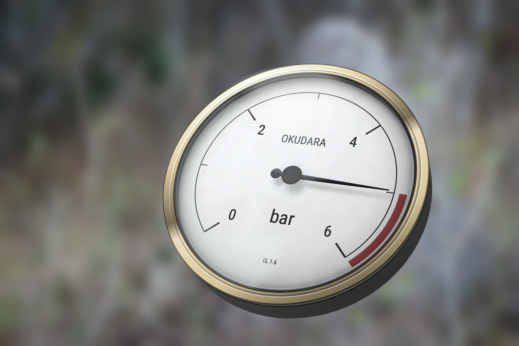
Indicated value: value=5 unit=bar
